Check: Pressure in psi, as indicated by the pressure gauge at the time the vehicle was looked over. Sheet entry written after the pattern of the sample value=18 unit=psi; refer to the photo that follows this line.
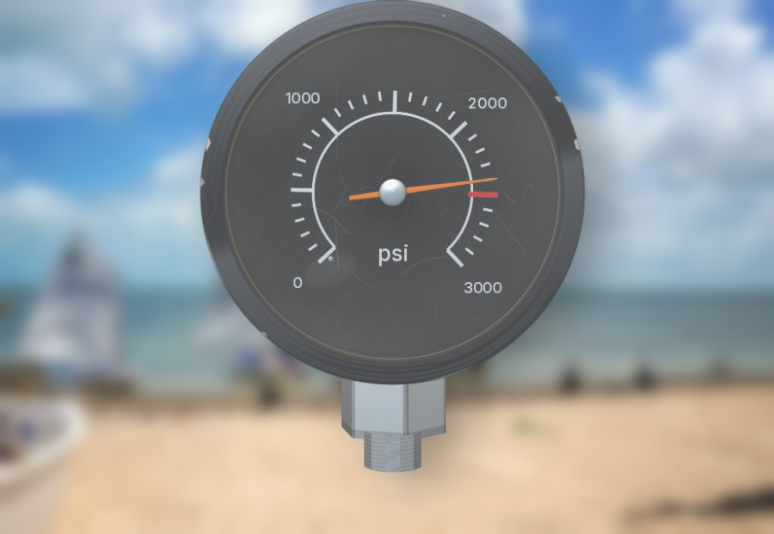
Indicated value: value=2400 unit=psi
